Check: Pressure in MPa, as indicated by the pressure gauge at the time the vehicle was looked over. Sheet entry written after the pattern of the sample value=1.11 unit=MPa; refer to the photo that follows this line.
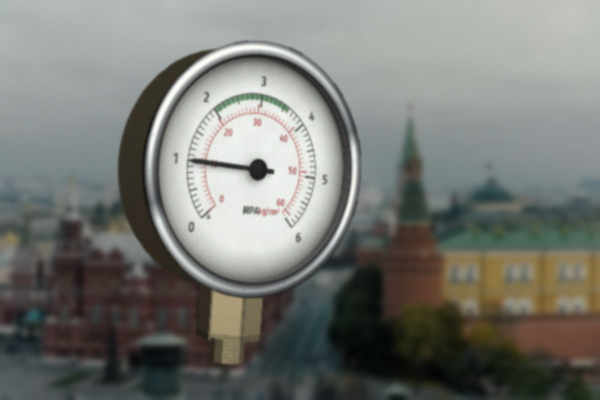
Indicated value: value=1 unit=MPa
